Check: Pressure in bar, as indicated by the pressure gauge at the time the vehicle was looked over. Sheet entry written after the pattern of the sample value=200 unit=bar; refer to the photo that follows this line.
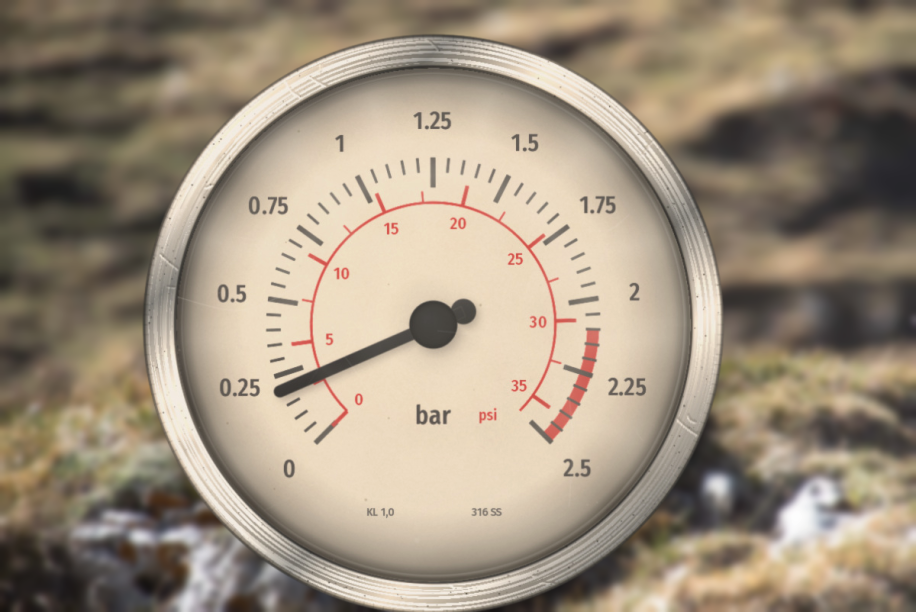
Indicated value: value=0.2 unit=bar
